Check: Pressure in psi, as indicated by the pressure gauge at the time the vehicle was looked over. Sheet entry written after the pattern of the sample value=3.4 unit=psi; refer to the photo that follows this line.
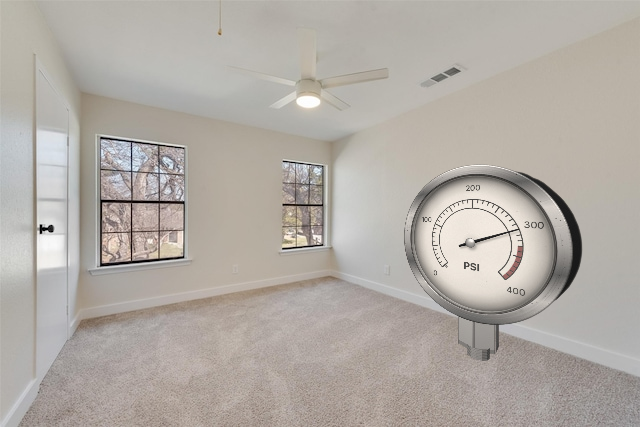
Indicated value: value=300 unit=psi
